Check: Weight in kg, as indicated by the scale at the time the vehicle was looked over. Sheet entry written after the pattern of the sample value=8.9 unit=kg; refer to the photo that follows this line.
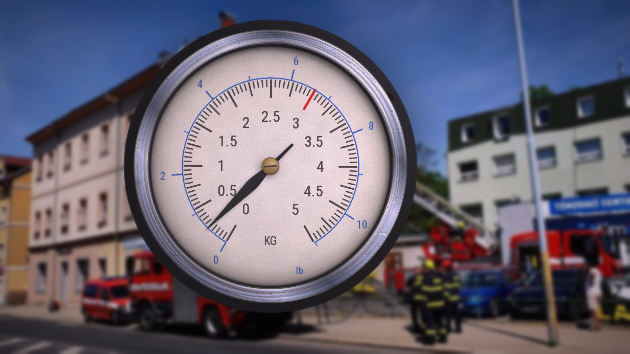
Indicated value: value=0.25 unit=kg
